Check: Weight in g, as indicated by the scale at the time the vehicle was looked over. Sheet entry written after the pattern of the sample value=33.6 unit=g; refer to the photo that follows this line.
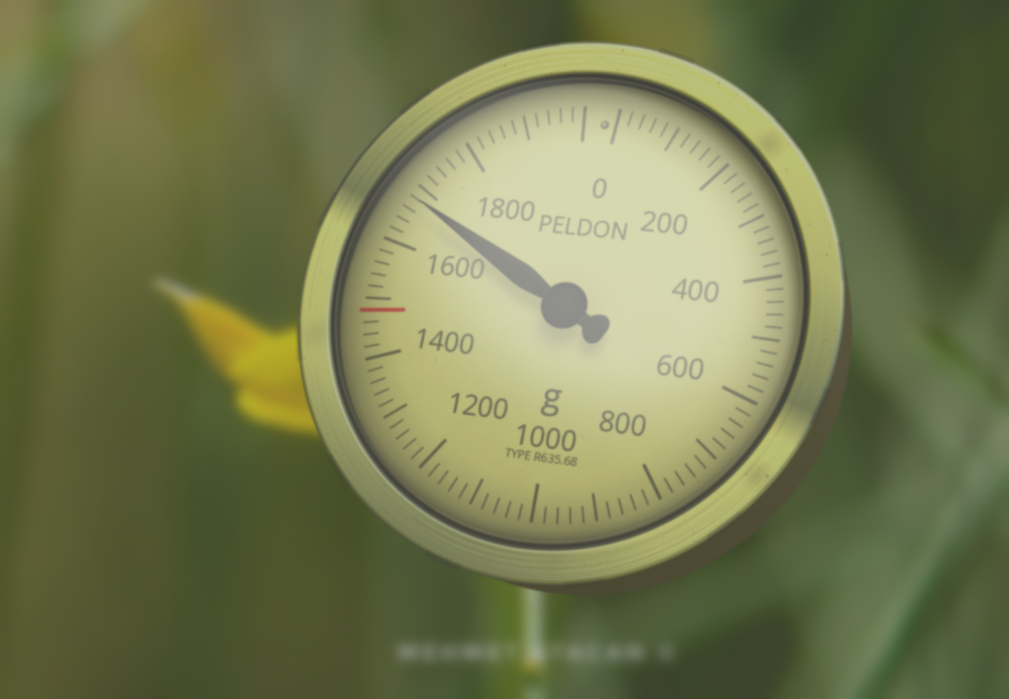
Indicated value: value=1680 unit=g
